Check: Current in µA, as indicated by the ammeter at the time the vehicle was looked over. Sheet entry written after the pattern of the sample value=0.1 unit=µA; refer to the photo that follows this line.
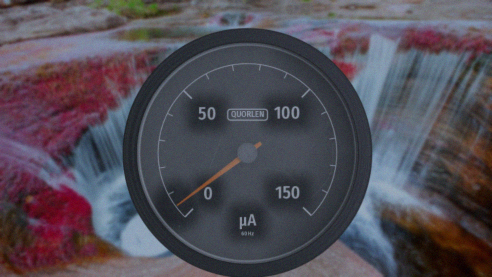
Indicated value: value=5 unit=µA
